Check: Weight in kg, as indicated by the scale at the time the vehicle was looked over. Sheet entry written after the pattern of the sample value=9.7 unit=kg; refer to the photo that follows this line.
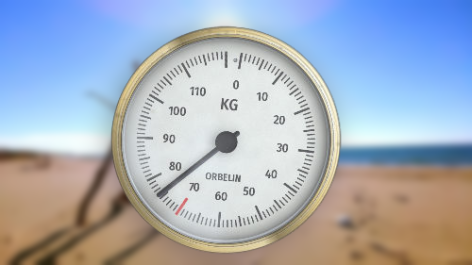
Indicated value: value=76 unit=kg
